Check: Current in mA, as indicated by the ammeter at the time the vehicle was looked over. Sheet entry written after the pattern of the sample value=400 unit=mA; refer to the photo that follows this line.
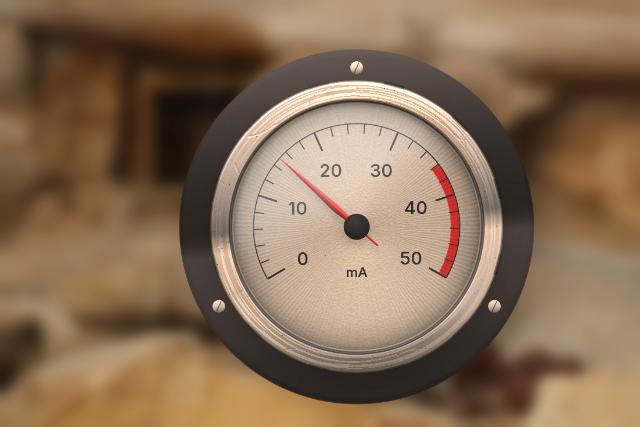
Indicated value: value=15 unit=mA
